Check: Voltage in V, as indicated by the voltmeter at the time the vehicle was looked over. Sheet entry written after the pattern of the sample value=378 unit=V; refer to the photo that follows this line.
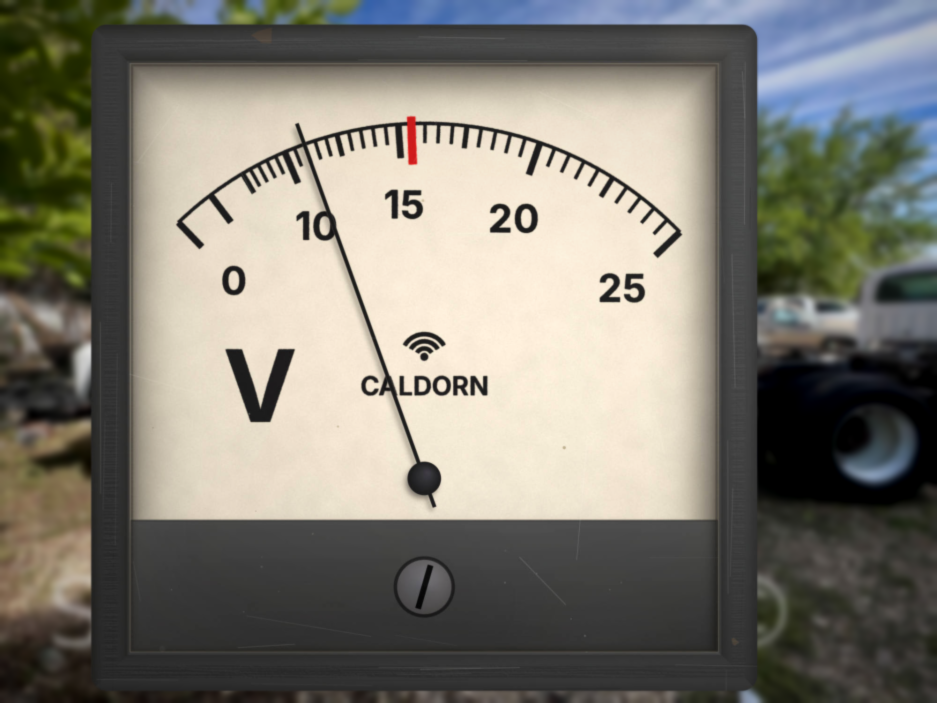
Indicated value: value=11 unit=V
